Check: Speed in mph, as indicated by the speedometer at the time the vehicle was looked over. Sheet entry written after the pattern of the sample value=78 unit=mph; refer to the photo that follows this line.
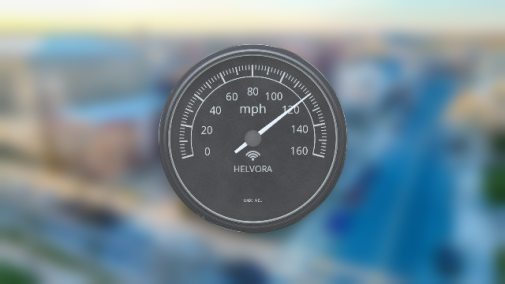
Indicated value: value=120 unit=mph
